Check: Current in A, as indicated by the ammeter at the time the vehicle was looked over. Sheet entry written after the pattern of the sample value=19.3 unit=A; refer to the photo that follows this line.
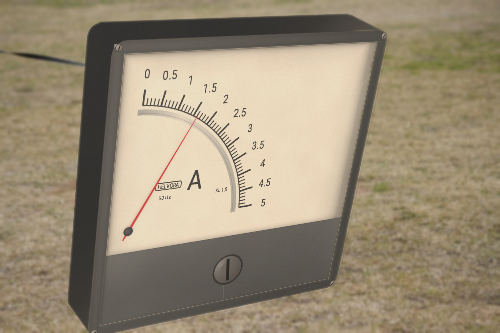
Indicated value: value=1.5 unit=A
